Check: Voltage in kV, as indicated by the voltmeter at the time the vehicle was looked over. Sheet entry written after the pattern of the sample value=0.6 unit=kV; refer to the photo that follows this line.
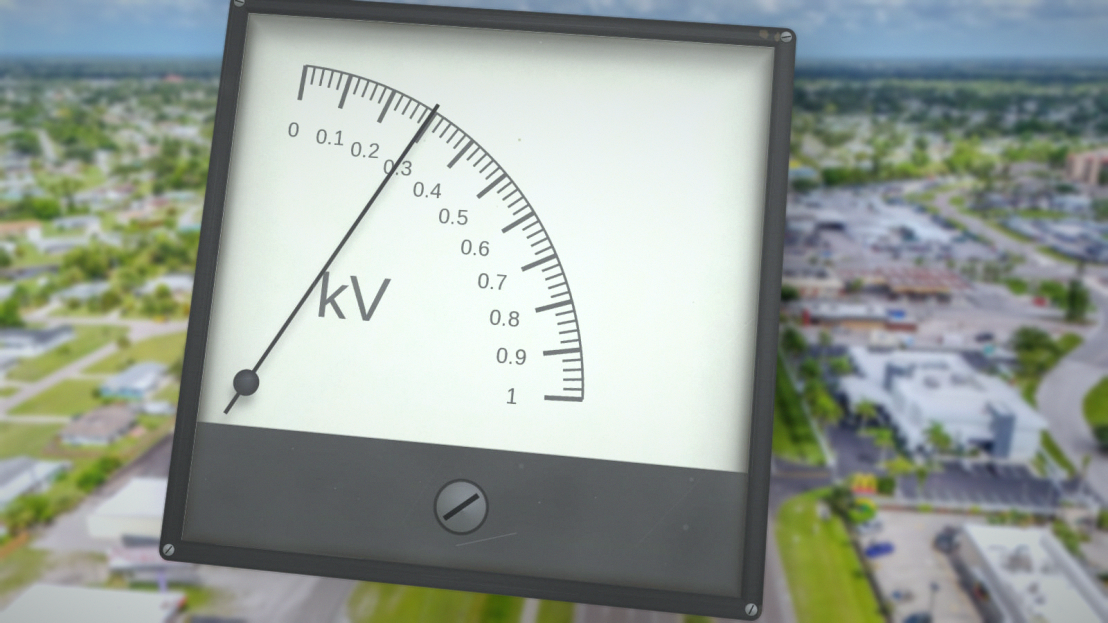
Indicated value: value=0.3 unit=kV
